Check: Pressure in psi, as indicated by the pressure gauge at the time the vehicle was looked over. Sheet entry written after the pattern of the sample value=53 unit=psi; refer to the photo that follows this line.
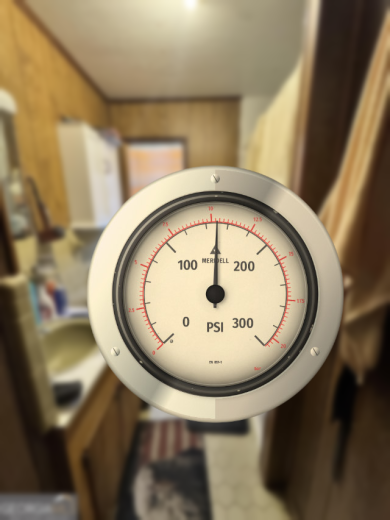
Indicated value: value=150 unit=psi
